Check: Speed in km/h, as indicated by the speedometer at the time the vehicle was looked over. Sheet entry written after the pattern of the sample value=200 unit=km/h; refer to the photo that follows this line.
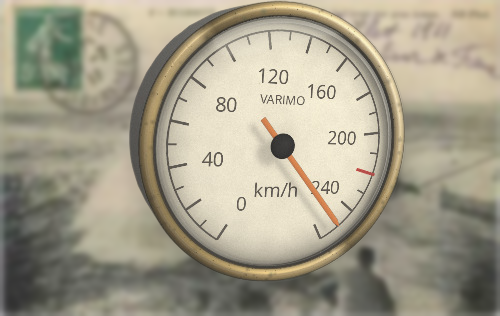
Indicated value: value=250 unit=km/h
